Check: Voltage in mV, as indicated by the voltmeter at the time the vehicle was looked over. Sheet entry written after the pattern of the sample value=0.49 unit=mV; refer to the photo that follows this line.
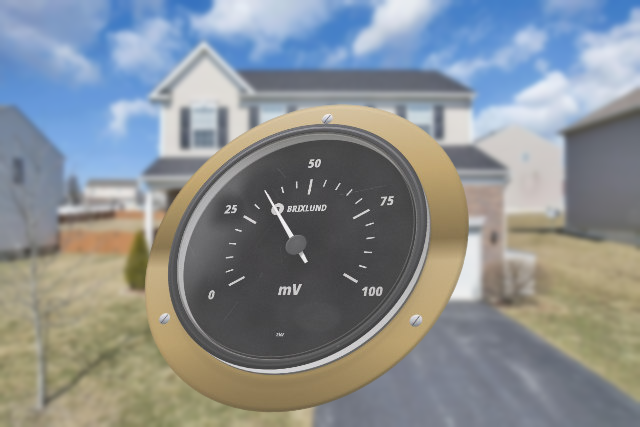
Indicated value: value=35 unit=mV
